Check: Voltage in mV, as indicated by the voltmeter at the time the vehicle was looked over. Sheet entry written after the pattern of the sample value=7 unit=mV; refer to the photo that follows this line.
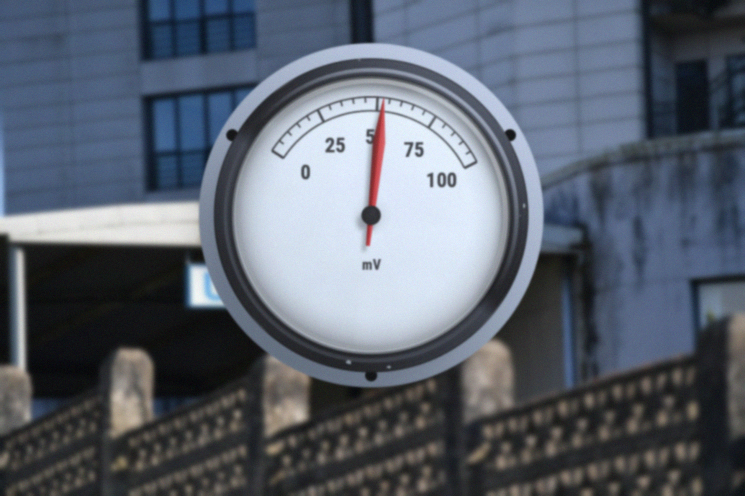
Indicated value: value=52.5 unit=mV
